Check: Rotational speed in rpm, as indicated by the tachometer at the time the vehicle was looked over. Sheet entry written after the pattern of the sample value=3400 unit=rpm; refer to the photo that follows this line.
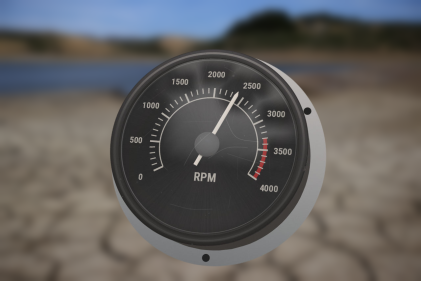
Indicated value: value=2400 unit=rpm
